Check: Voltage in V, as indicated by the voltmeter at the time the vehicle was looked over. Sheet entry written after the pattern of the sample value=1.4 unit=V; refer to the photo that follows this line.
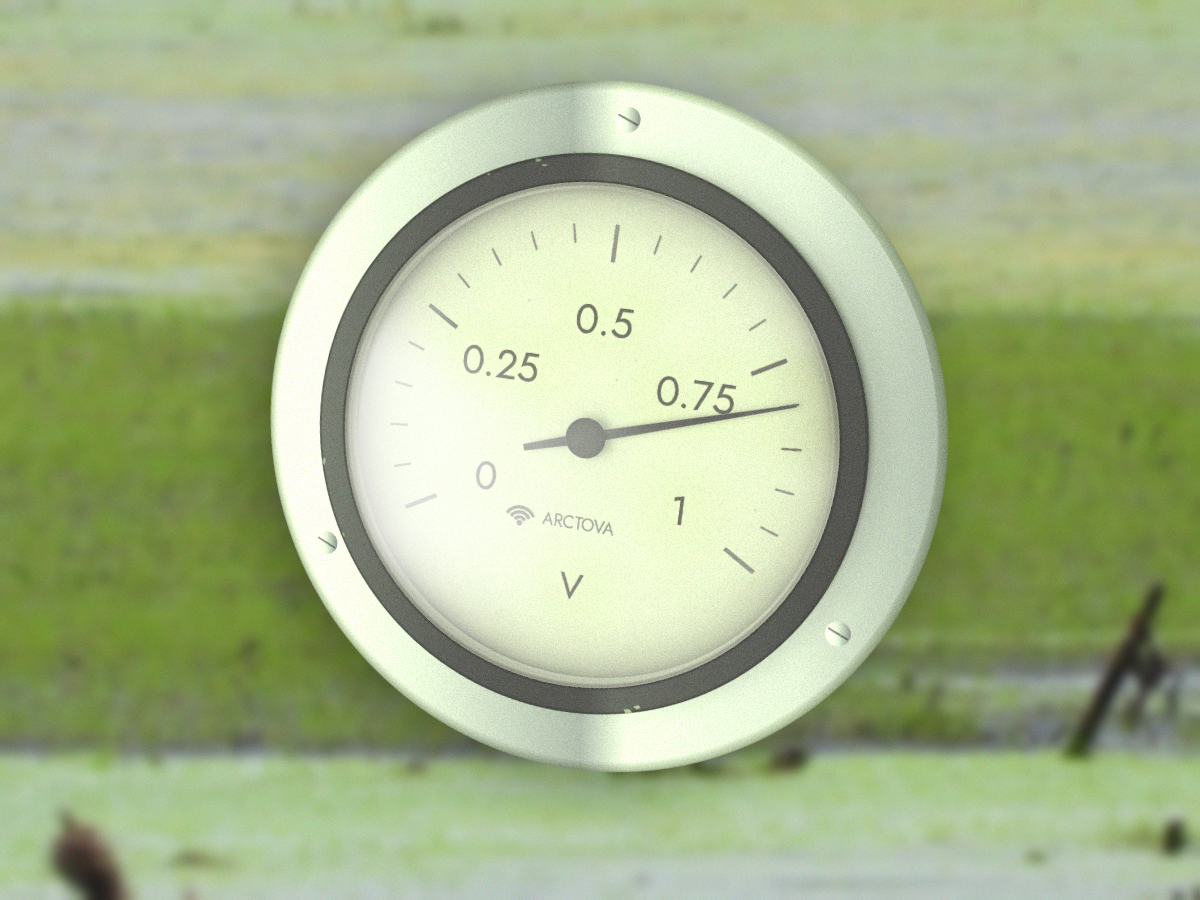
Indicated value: value=0.8 unit=V
